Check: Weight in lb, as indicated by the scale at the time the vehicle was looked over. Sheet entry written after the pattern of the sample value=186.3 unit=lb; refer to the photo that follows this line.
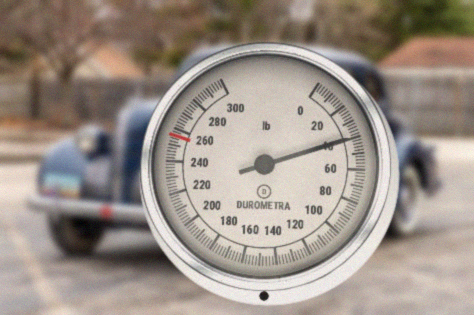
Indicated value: value=40 unit=lb
